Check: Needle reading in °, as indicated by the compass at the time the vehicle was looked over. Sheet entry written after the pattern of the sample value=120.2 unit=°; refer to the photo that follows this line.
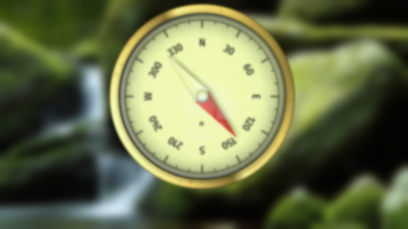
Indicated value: value=140 unit=°
